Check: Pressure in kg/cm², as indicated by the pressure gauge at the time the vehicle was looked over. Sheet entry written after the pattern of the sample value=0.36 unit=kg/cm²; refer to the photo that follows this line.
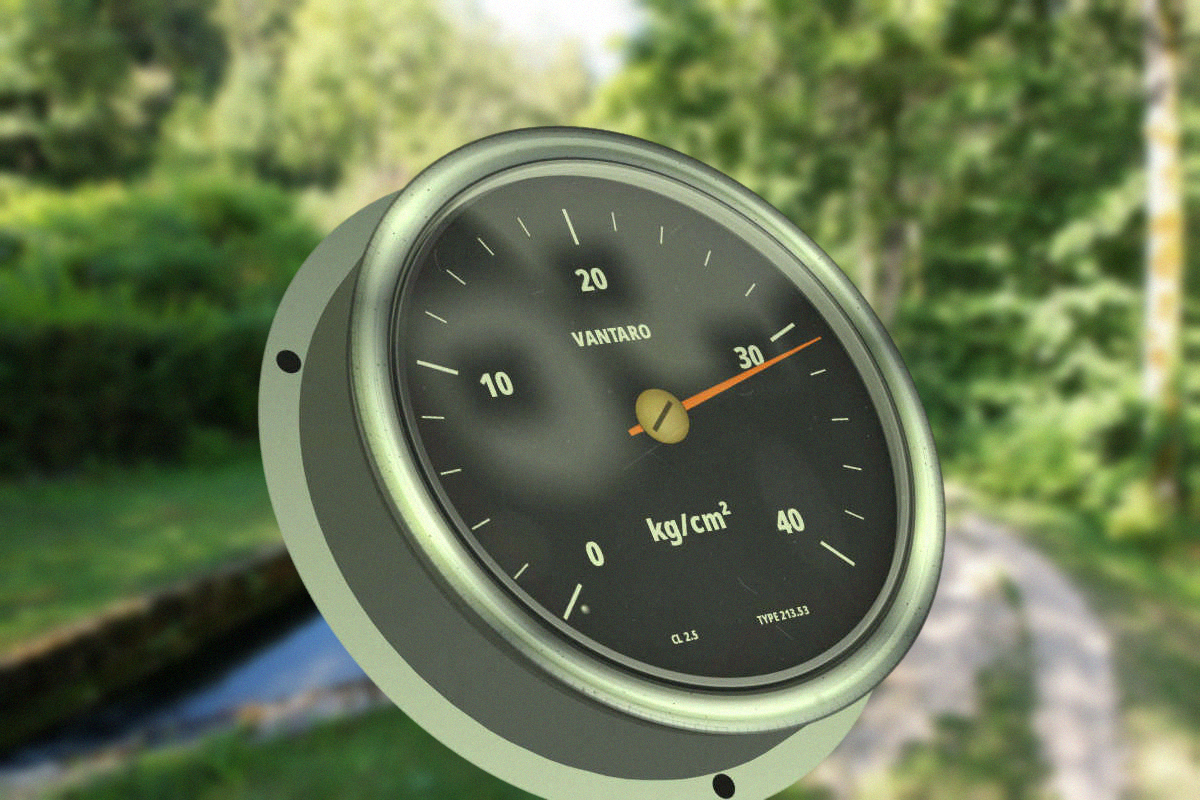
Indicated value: value=31 unit=kg/cm²
